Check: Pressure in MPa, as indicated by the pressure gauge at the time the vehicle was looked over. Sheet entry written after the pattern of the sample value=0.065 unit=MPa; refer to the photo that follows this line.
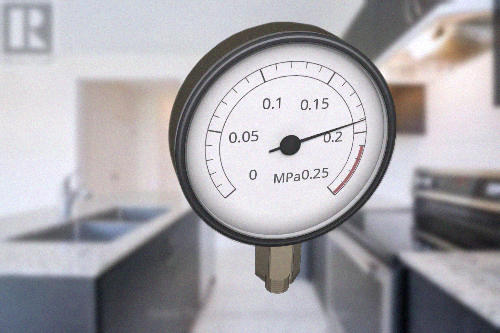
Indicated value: value=0.19 unit=MPa
